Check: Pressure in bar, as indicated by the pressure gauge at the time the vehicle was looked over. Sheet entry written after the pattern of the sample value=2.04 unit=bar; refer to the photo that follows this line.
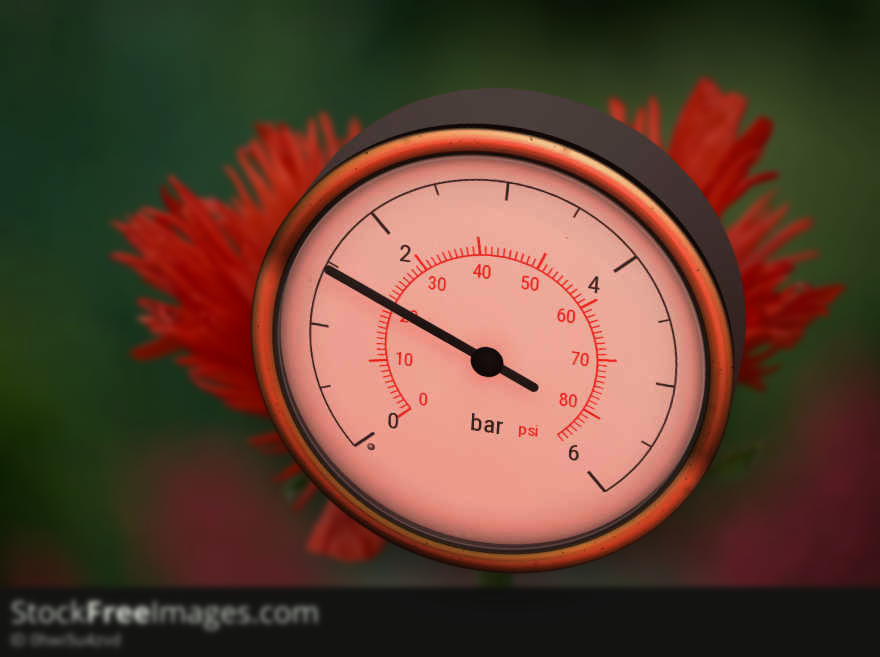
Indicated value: value=1.5 unit=bar
